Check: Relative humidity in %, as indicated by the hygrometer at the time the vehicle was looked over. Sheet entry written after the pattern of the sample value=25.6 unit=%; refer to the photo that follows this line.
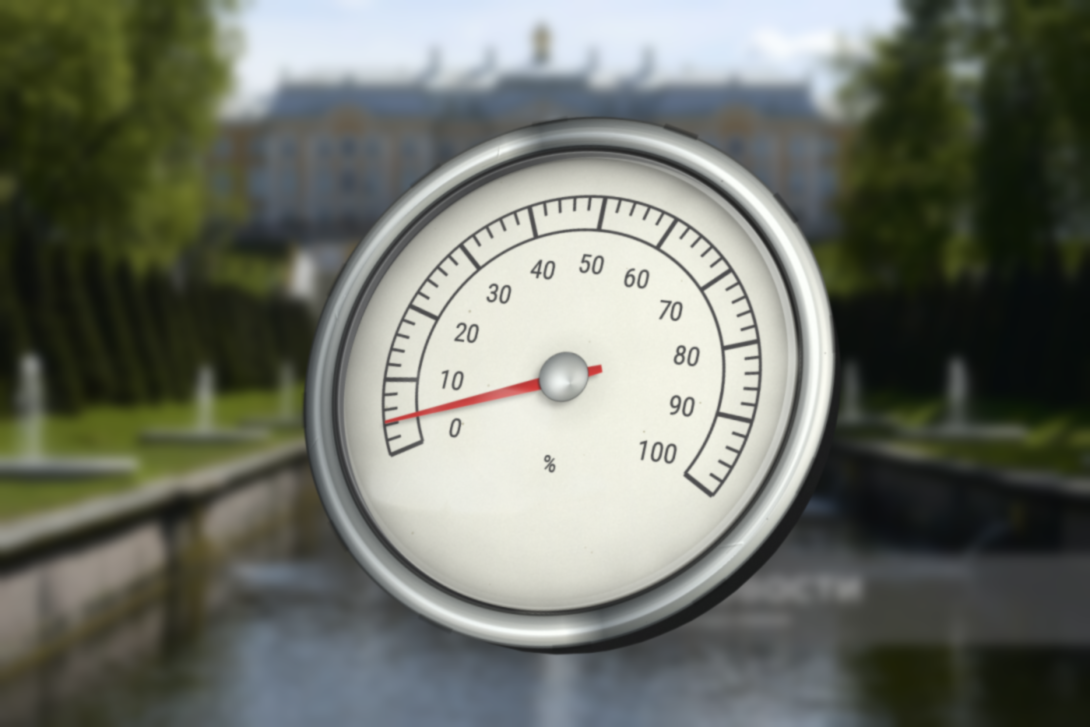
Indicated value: value=4 unit=%
